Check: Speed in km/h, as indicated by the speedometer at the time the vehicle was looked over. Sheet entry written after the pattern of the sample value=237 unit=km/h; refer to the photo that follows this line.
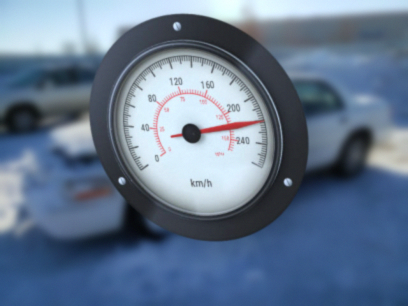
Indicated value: value=220 unit=km/h
